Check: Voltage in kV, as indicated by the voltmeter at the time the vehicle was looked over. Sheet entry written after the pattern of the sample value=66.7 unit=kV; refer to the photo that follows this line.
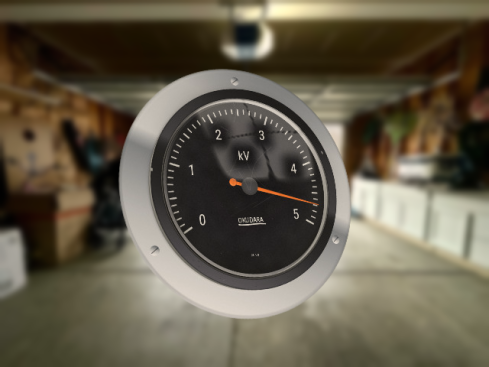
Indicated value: value=4.7 unit=kV
